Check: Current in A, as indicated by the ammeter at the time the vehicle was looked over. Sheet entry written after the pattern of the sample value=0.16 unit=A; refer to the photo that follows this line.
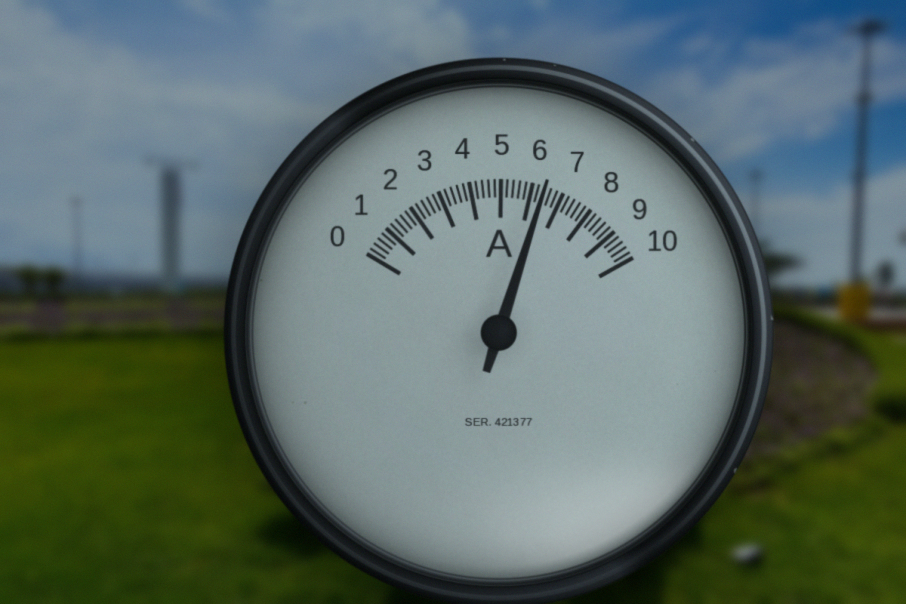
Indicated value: value=6.4 unit=A
